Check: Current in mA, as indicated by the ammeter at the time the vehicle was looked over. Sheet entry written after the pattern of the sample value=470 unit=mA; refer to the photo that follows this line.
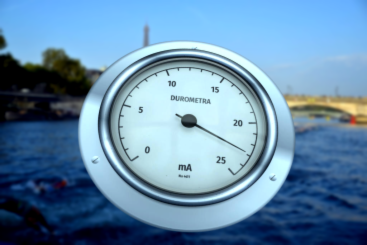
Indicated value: value=23 unit=mA
